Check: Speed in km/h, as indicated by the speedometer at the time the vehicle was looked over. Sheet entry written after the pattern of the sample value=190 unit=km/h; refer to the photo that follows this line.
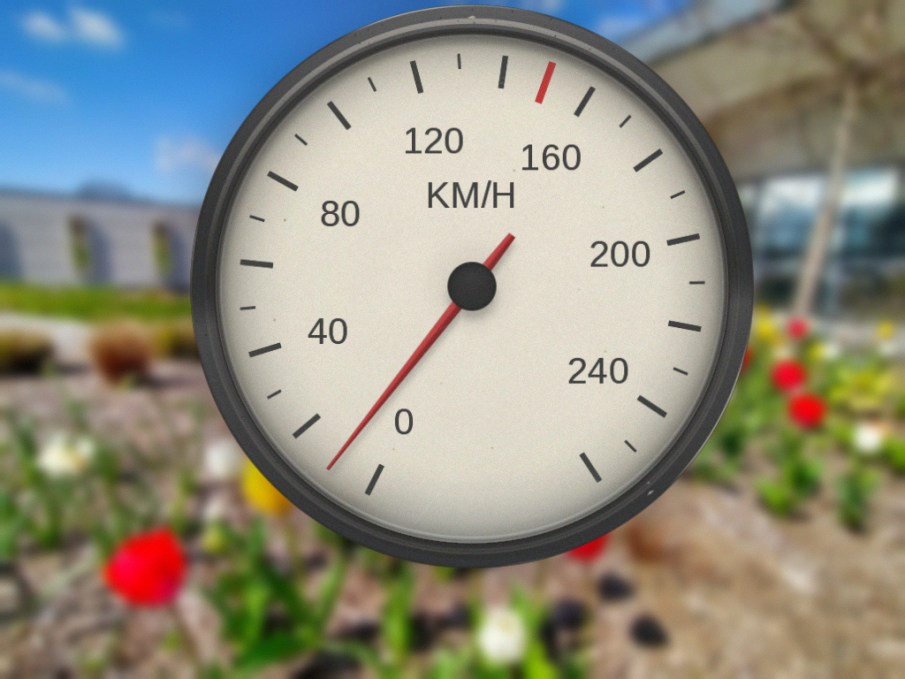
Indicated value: value=10 unit=km/h
